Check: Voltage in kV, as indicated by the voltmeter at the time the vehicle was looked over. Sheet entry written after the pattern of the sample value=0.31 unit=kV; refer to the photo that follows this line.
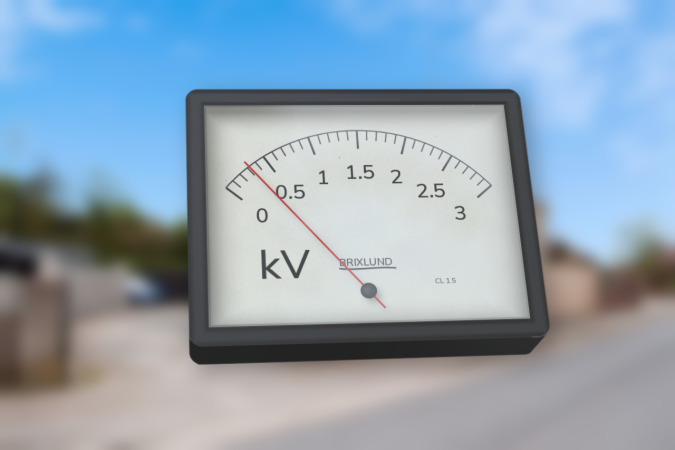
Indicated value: value=0.3 unit=kV
